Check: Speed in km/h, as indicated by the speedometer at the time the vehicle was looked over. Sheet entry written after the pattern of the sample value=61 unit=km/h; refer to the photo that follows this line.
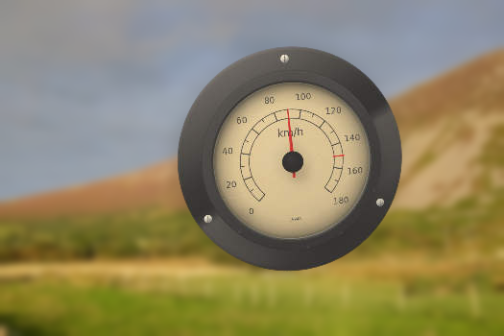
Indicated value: value=90 unit=km/h
